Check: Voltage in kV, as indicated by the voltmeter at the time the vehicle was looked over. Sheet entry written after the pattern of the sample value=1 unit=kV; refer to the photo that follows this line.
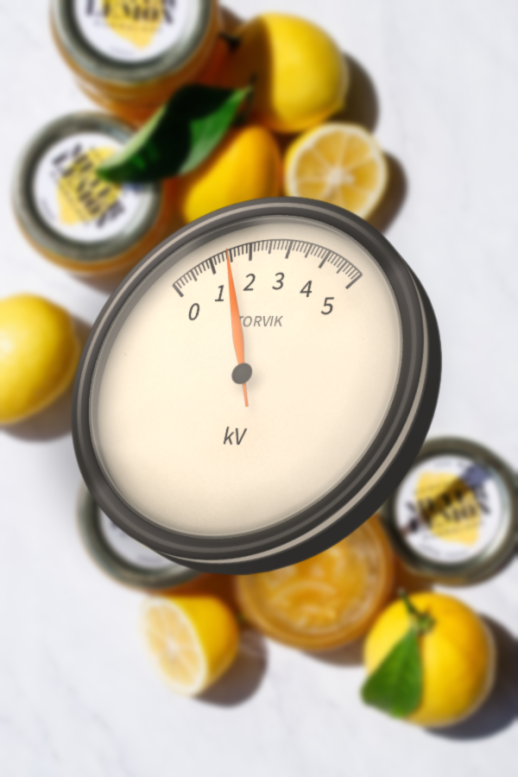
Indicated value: value=1.5 unit=kV
